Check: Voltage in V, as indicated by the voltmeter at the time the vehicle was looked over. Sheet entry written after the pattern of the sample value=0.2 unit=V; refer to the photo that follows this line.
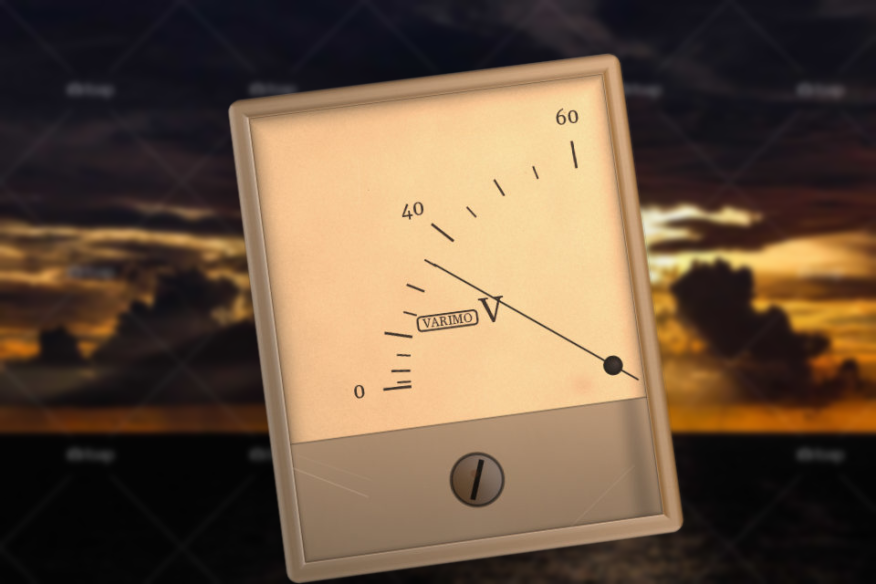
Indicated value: value=35 unit=V
